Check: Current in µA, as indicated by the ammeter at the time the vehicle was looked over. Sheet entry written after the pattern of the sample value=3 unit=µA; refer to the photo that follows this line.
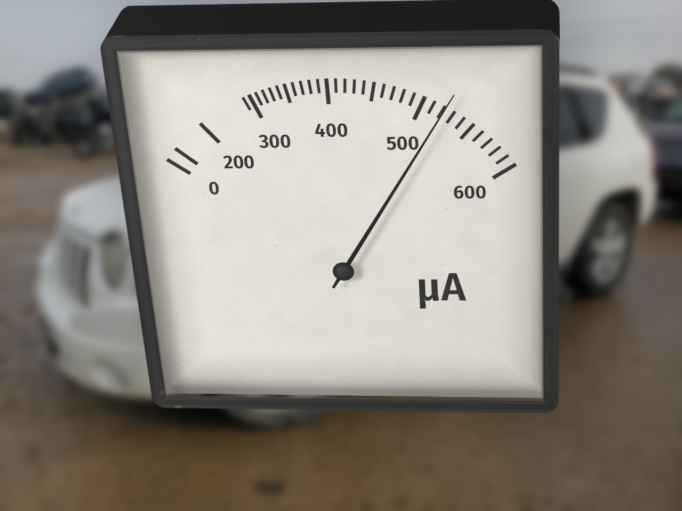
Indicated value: value=520 unit=µA
